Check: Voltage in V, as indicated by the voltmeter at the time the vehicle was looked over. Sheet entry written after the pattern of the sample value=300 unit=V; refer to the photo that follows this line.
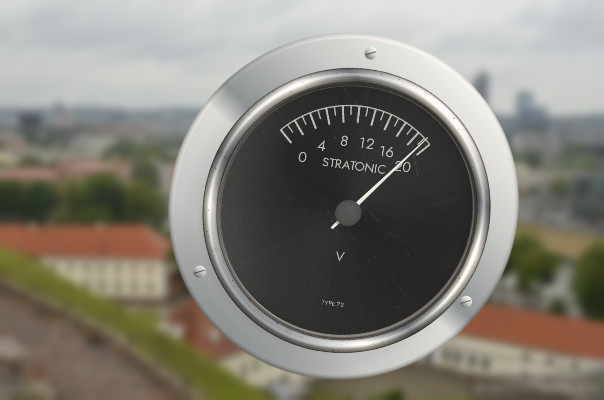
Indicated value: value=19 unit=V
